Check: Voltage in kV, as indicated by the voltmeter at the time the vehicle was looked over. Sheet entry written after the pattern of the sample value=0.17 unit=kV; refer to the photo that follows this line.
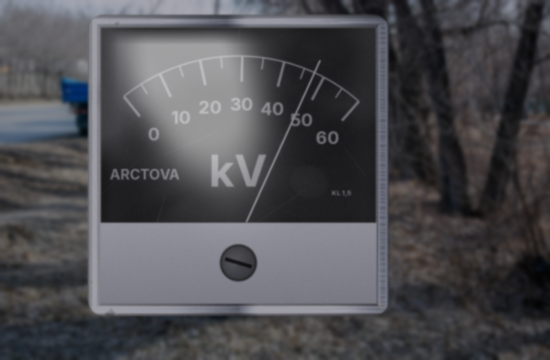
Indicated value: value=47.5 unit=kV
